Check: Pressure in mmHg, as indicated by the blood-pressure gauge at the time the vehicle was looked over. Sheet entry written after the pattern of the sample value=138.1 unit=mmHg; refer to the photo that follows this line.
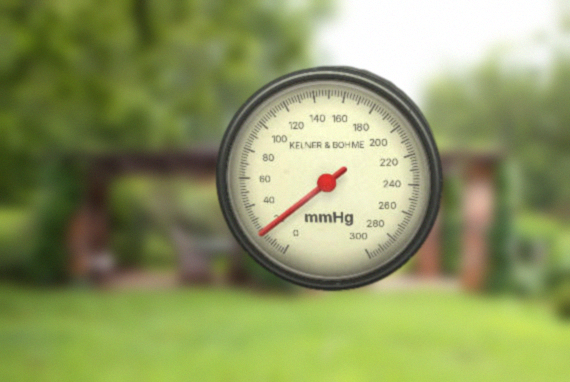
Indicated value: value=20 unit=mmHg
